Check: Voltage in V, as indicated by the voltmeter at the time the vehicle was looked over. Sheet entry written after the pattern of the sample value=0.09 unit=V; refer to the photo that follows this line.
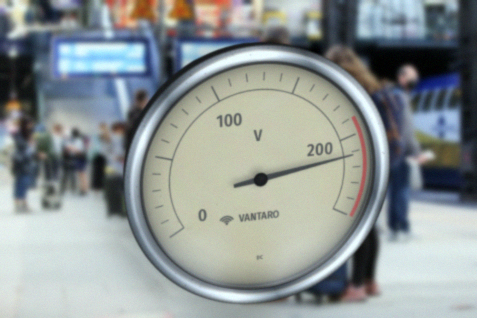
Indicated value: value=210 unit=V
